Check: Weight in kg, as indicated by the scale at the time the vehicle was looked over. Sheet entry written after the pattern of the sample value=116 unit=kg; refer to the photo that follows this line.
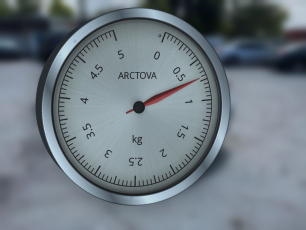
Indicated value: value=0.7 unit=kg
